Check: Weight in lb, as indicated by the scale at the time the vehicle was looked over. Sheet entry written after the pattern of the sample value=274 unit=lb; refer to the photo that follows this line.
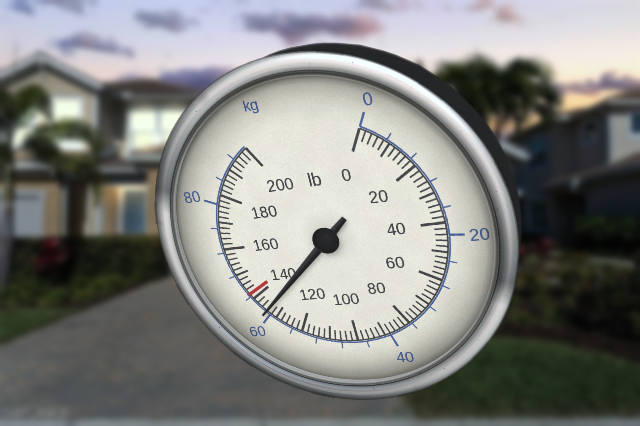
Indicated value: value=134 unit=lb
